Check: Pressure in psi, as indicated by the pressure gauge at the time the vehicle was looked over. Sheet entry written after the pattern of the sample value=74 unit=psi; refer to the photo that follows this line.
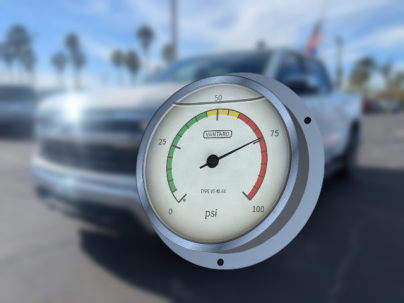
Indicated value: value=75 unit=psi
